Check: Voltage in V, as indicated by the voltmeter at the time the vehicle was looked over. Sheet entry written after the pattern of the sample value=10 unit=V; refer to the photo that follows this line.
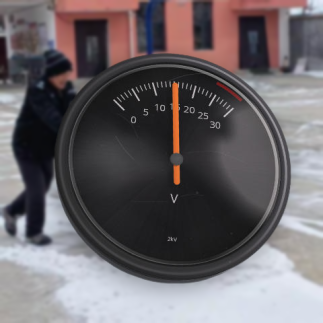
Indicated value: value=15 unit=V
